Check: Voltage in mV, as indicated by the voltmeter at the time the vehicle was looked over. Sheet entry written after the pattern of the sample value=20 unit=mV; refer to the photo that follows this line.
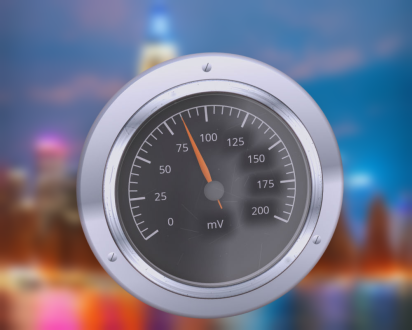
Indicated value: value=85 unit=mV
